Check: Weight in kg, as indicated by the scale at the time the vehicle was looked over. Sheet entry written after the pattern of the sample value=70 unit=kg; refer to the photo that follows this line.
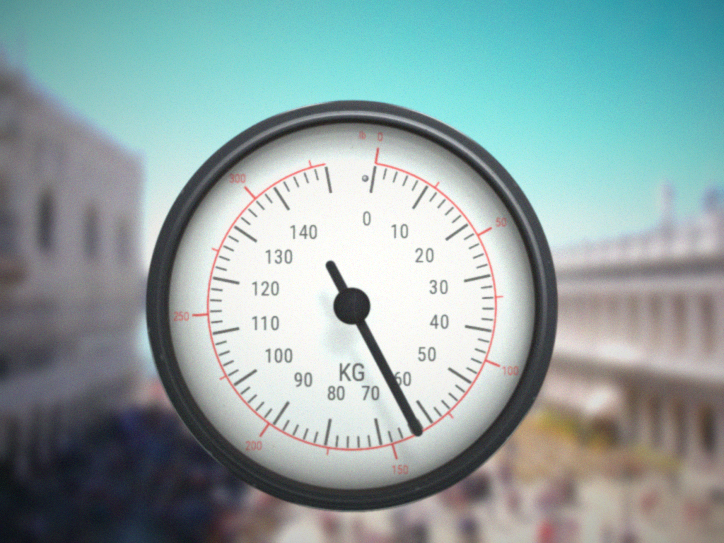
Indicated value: value=63 unit=kg
